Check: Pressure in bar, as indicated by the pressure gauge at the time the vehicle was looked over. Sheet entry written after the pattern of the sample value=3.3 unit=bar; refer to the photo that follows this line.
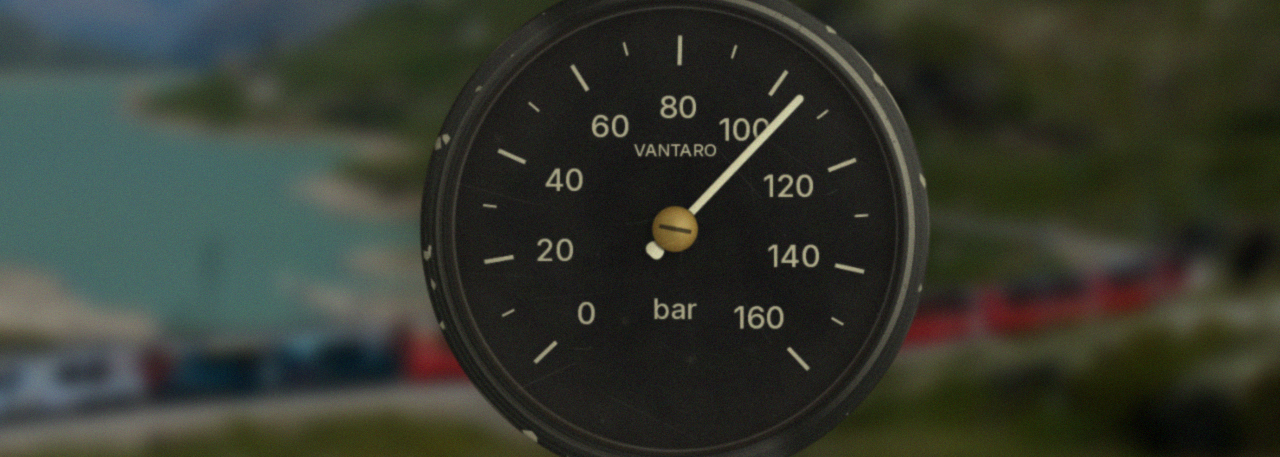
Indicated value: value=105 unit=bar
